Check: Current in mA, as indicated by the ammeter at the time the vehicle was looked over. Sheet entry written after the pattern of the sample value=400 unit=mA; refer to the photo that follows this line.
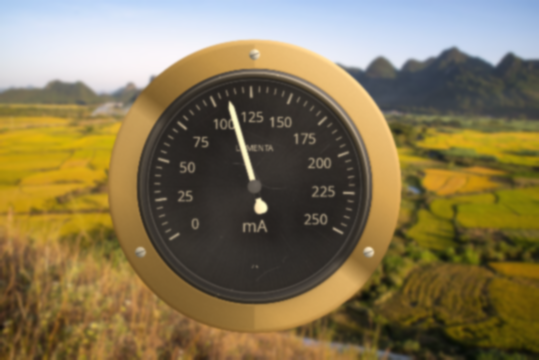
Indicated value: value=110 unit=mA
